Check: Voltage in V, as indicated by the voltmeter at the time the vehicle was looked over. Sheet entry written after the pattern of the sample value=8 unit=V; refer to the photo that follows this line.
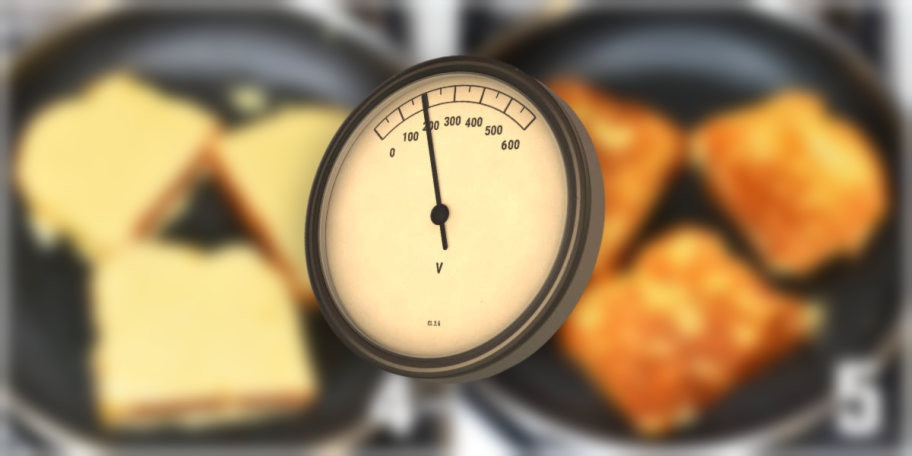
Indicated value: value=200 unit=V
